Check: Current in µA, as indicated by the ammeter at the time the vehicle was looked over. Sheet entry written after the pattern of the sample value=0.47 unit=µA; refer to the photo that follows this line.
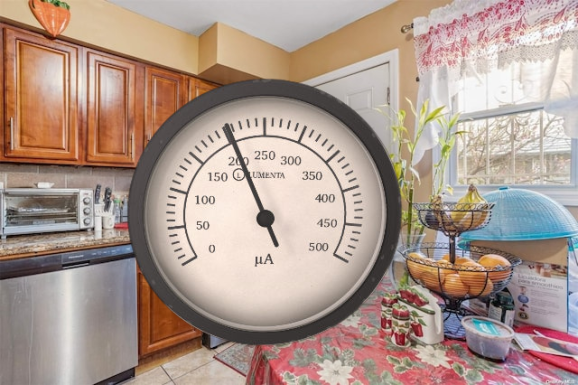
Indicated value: value=205 unit=µA
